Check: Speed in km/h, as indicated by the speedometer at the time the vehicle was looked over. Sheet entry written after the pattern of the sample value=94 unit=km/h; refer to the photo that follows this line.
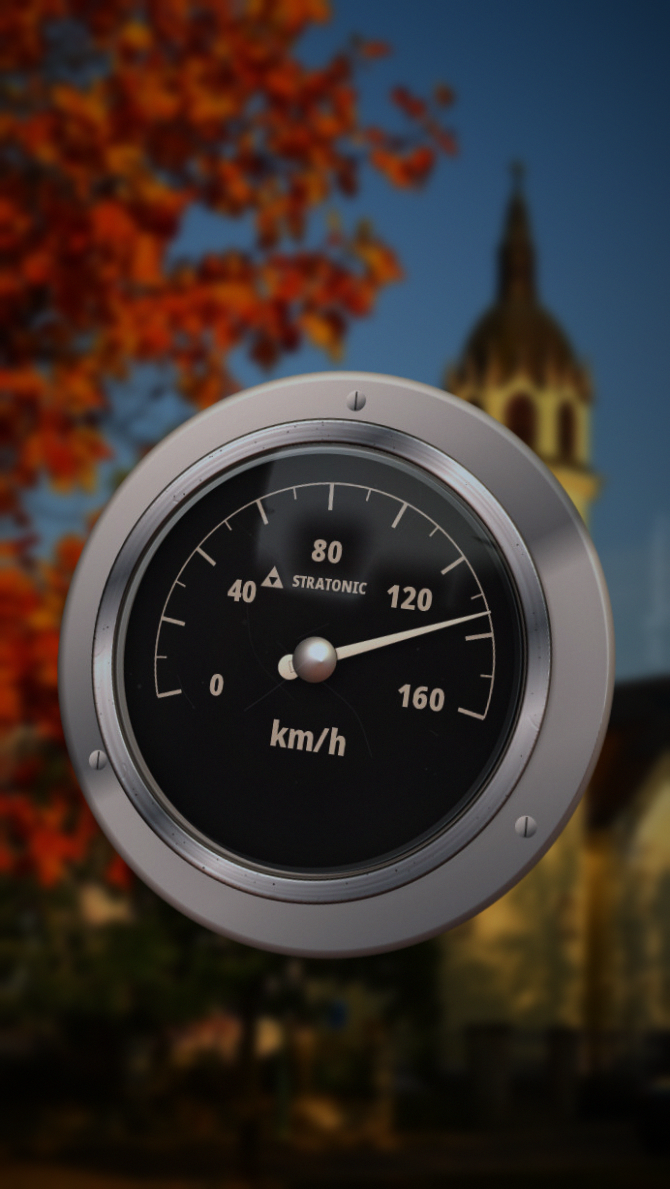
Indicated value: value=135 unit=km/h
